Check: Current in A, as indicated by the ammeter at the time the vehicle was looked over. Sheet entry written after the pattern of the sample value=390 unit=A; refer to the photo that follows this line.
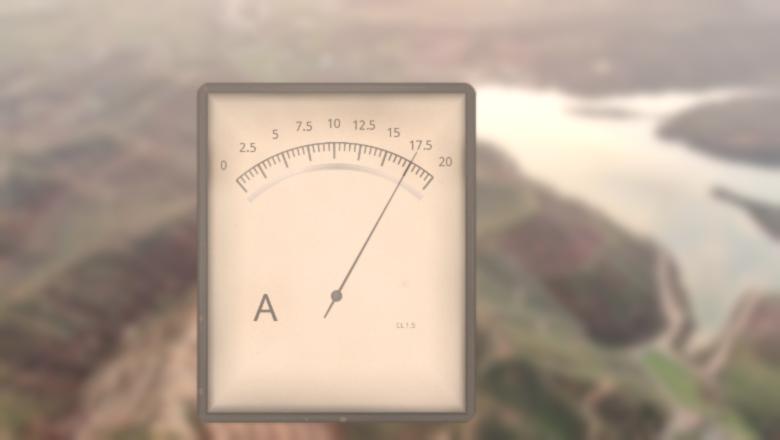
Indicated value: value=17.5 unit=A
